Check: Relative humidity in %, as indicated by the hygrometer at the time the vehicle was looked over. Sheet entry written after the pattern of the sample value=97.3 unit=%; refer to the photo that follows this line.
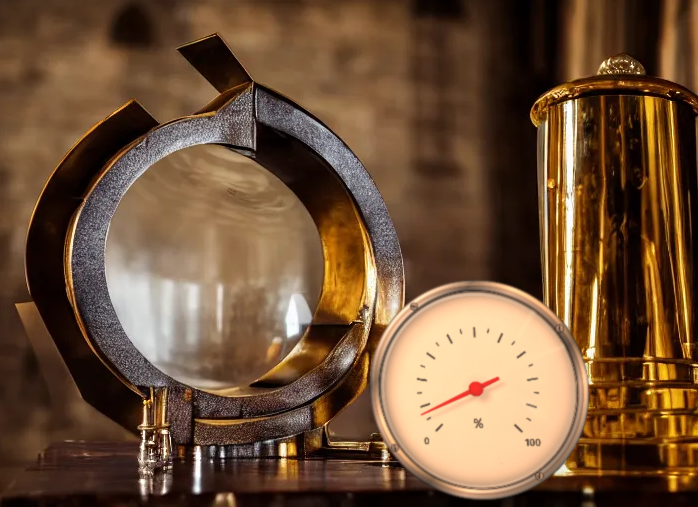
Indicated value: value=7.5 unit=%
